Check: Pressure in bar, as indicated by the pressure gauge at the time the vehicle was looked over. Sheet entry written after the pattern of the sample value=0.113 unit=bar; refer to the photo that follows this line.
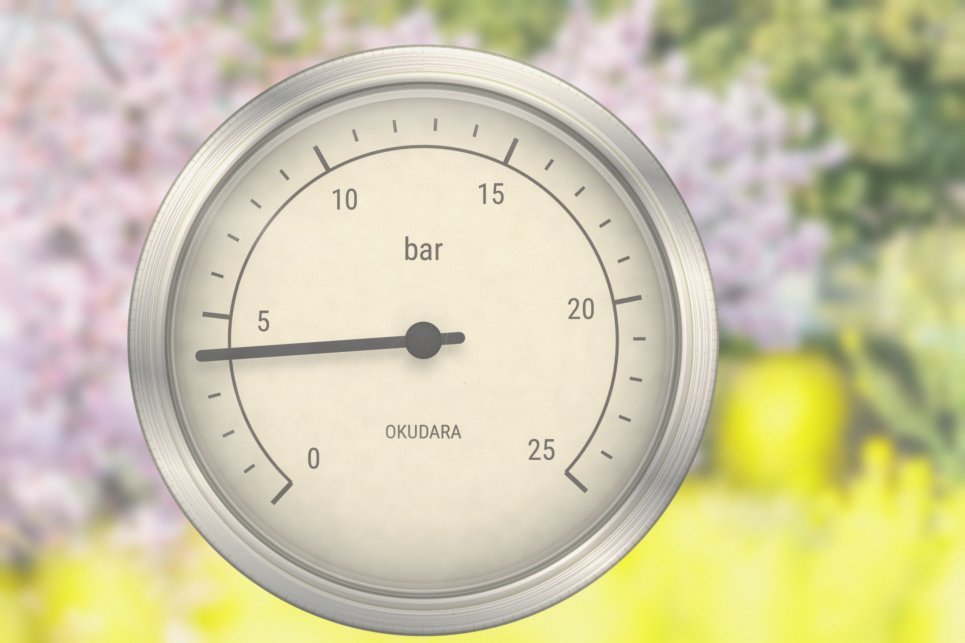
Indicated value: value=4 unit=bar
